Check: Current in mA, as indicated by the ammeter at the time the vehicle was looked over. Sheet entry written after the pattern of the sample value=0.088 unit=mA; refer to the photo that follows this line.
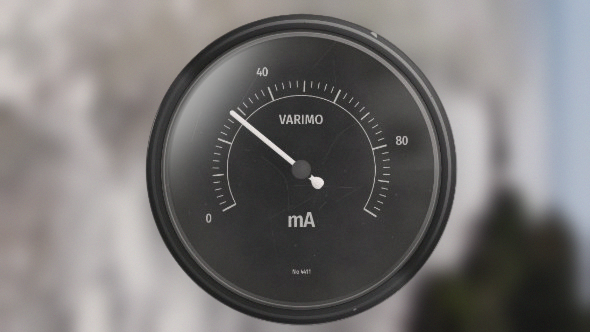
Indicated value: value=28 unit=mA
